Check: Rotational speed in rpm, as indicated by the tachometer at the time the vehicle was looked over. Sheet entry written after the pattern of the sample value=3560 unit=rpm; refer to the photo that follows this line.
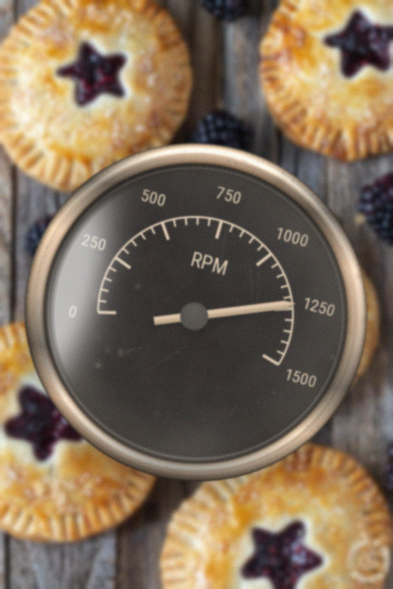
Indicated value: value=1225 unit=rpm
